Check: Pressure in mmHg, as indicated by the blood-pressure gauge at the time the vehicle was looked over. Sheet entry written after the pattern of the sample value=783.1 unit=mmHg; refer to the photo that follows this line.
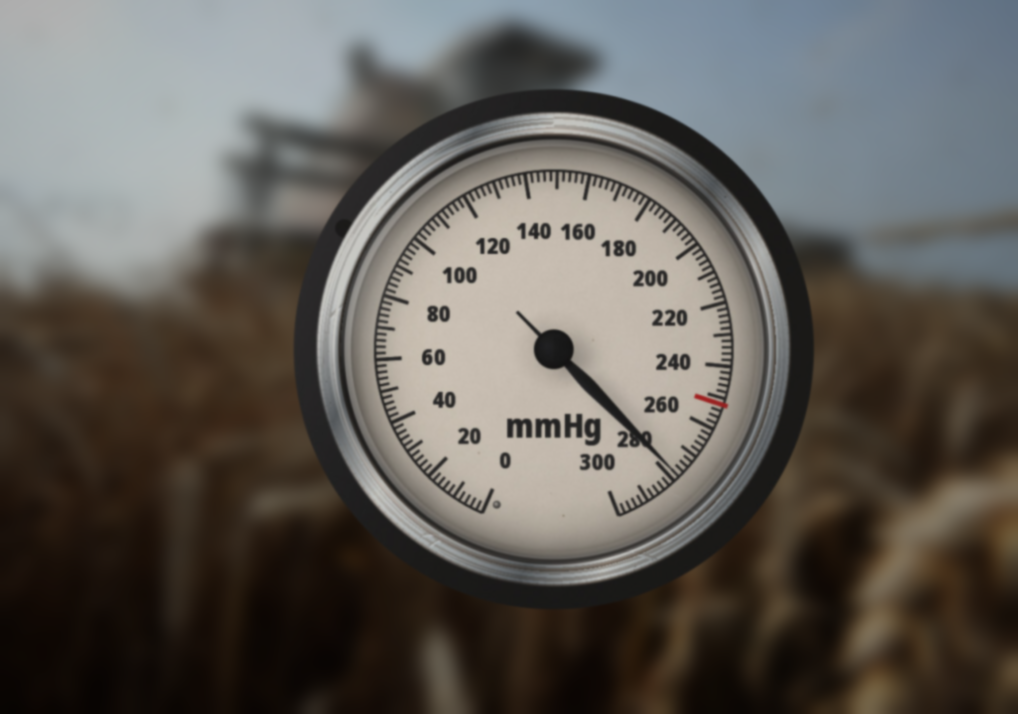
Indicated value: value=278 unit=mmHg
